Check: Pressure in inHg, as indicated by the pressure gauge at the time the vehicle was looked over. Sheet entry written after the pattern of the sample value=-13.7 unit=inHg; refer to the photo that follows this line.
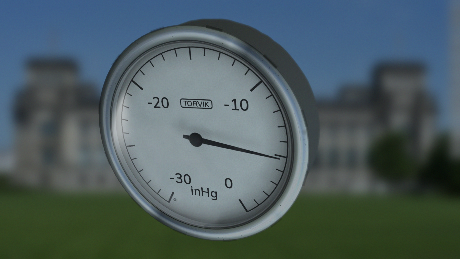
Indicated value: value=-5 unit=inHg
